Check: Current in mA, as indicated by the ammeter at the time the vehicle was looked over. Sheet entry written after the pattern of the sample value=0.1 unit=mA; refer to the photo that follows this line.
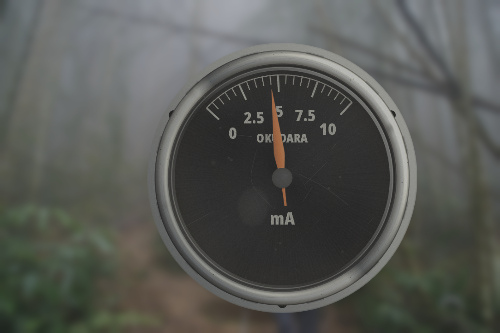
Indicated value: value=4.5 unit=mA
